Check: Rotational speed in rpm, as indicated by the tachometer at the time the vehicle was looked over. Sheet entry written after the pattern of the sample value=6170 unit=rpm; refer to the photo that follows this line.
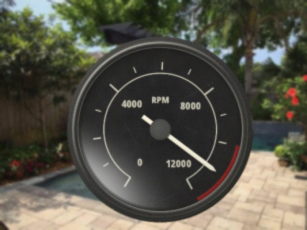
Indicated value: value=11000 unit=rpm
